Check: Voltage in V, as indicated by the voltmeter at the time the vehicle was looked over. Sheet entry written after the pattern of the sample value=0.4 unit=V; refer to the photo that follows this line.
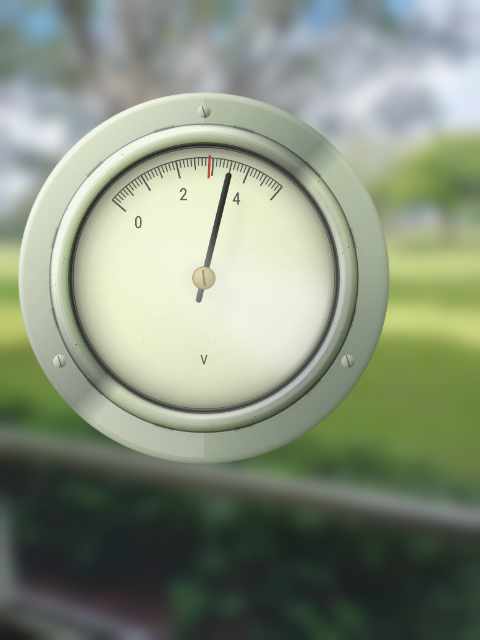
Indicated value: value=3.5 unit=V
